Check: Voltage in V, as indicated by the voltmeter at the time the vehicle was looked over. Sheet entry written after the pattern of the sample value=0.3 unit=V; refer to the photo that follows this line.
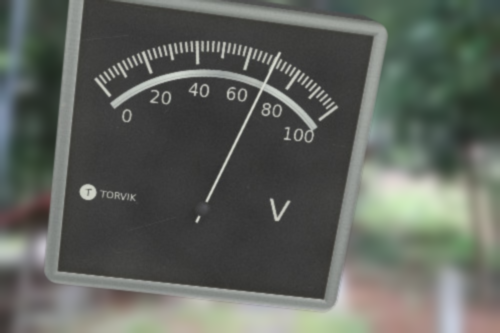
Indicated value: value=70 unit=V
